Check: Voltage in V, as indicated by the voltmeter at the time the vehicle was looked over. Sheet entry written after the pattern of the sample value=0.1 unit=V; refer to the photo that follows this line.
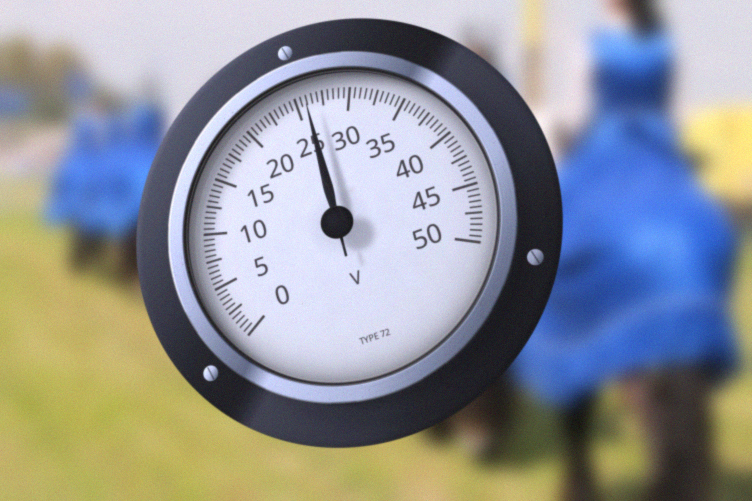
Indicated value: value=26 unit=V
